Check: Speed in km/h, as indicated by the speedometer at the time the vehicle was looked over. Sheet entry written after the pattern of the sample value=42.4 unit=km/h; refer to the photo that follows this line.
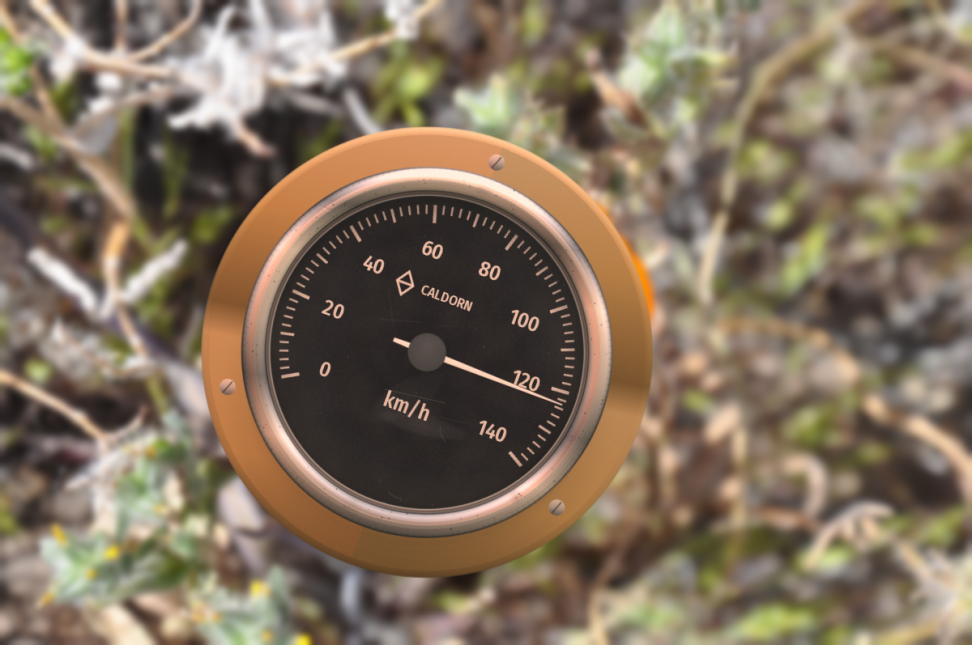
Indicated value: value=123 unit=km/h
